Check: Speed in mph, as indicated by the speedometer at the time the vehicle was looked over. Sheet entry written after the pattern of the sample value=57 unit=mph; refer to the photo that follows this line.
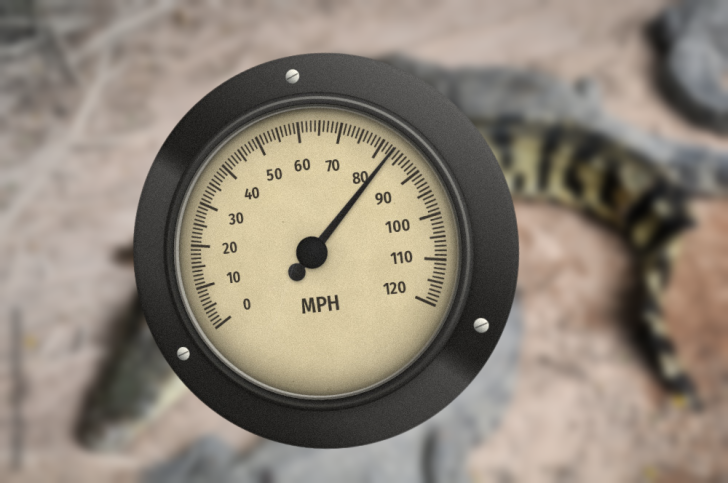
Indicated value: value=83 unit=mph
